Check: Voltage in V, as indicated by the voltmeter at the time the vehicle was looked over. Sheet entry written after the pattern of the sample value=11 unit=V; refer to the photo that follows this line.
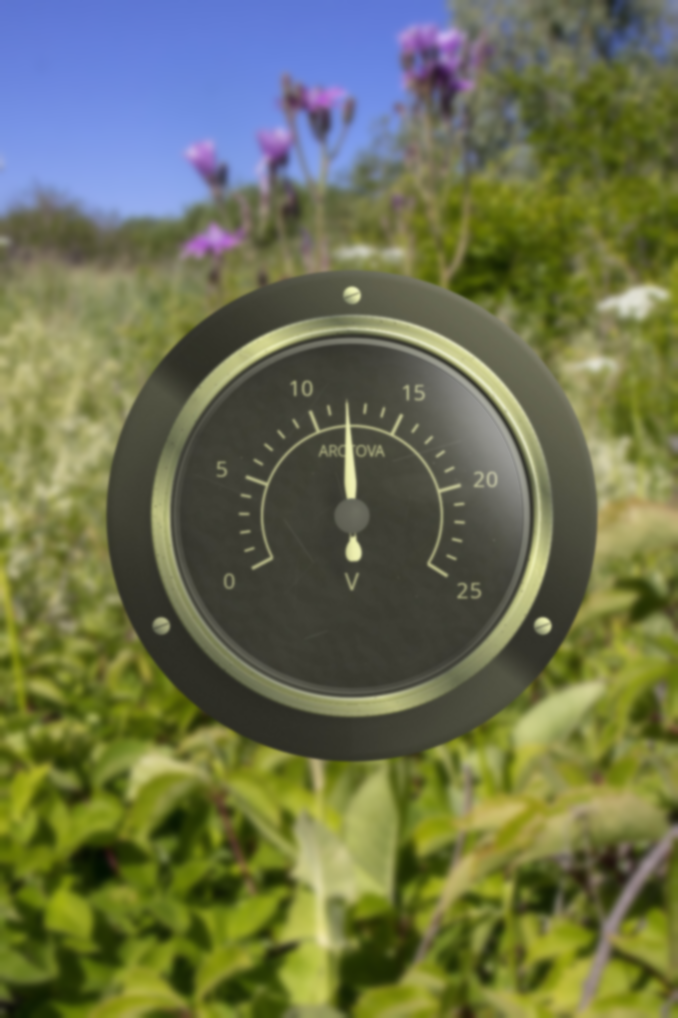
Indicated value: value=12 unit=V
